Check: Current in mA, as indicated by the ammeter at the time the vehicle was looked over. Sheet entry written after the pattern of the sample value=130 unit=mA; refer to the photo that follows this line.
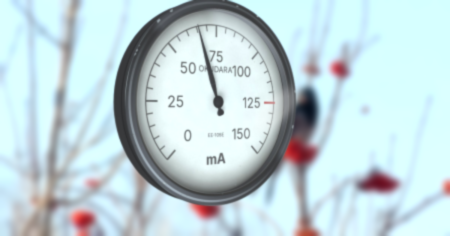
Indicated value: value=65 unit=mA
